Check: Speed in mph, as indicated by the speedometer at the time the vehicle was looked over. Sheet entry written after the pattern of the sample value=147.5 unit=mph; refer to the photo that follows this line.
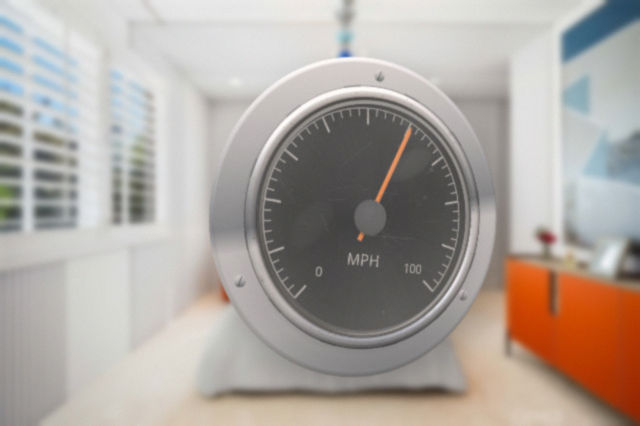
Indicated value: value=60 unit=mph
